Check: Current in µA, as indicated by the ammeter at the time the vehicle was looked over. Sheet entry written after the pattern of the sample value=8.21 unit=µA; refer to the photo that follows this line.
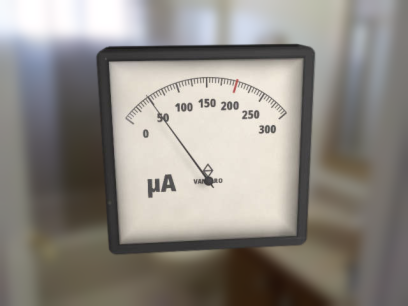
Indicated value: value=50 unit=µA
